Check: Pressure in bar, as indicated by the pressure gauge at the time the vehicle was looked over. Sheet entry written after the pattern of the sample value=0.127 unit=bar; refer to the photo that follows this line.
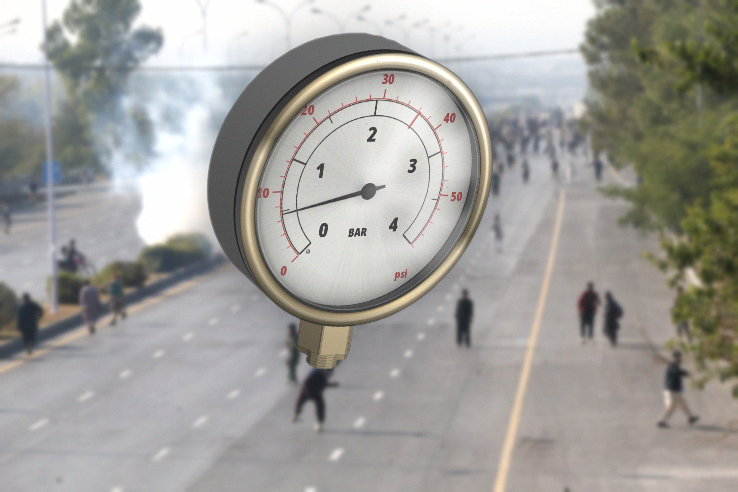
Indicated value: value=0.5 unit=bar
